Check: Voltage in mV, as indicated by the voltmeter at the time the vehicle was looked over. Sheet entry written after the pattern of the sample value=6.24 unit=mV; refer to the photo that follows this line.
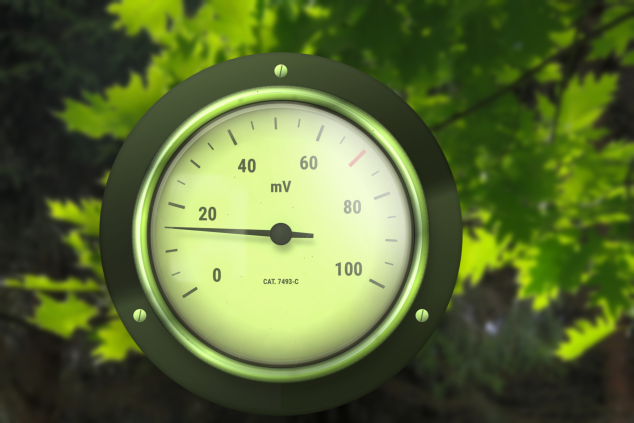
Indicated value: value=15 unit=mV
